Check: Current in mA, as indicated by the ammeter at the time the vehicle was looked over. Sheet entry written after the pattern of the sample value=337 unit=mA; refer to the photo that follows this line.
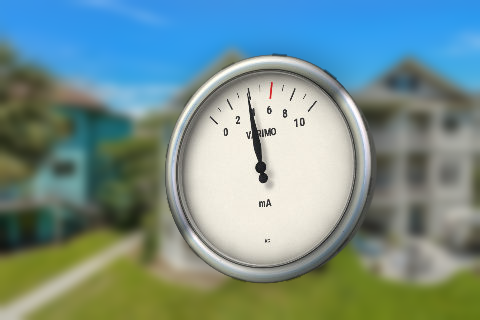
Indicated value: value=4 unit=mA
